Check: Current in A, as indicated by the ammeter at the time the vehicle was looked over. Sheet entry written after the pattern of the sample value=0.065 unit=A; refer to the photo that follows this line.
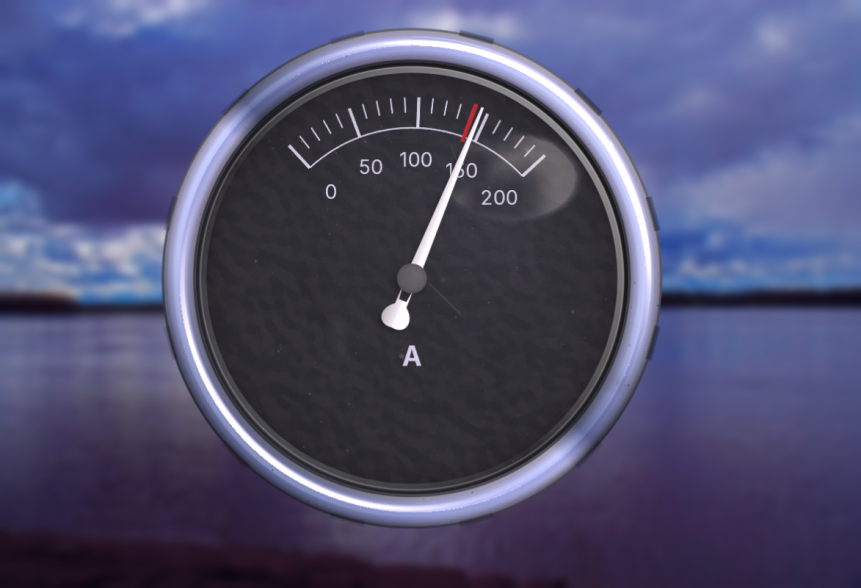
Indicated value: value=145 unit=A
